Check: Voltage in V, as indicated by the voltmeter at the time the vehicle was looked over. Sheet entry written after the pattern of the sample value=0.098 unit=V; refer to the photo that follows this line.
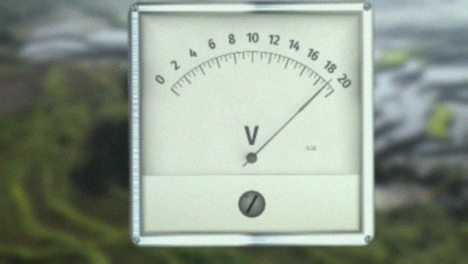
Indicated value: value=19 unit=V
